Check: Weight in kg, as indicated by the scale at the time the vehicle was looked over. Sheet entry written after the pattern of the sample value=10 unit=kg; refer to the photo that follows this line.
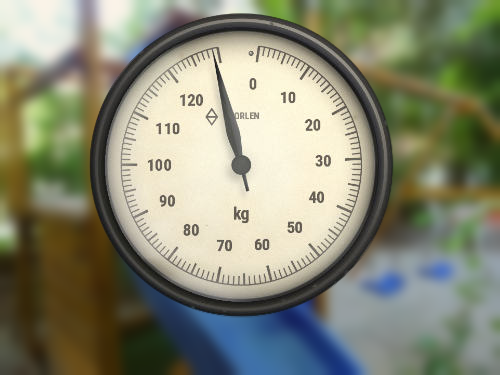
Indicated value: value=129 unit=kg
